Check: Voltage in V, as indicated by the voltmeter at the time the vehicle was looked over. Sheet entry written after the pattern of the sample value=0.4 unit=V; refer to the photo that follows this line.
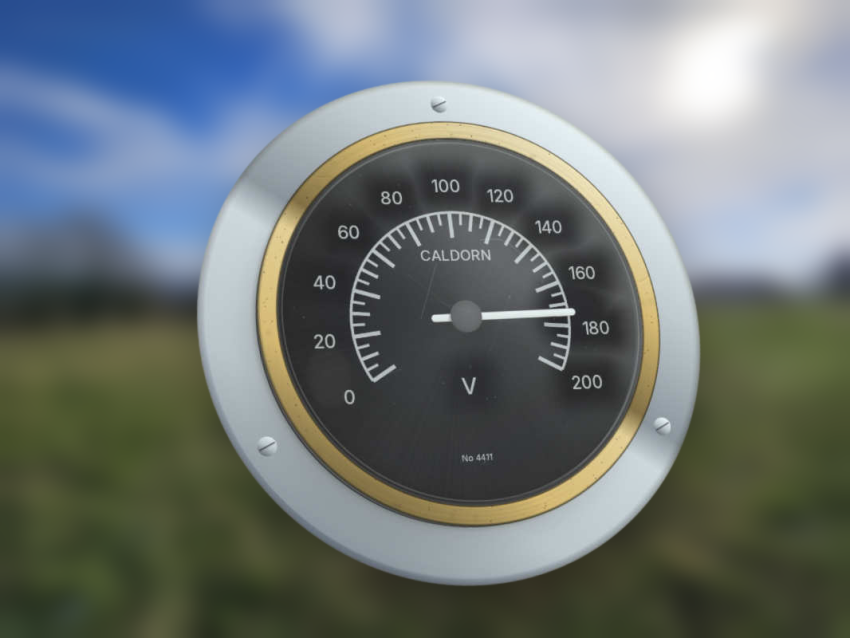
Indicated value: value=175 unit=V
